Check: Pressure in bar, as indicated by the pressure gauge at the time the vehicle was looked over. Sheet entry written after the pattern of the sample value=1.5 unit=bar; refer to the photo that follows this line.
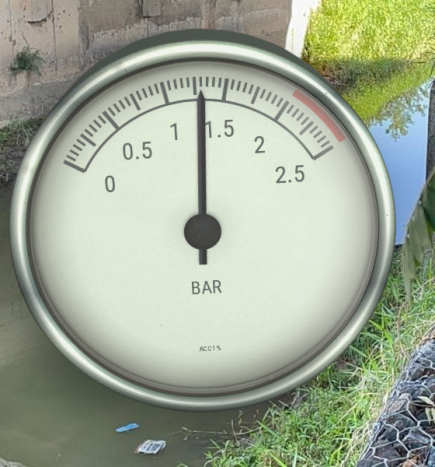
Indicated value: value=1.3 unit=bar
